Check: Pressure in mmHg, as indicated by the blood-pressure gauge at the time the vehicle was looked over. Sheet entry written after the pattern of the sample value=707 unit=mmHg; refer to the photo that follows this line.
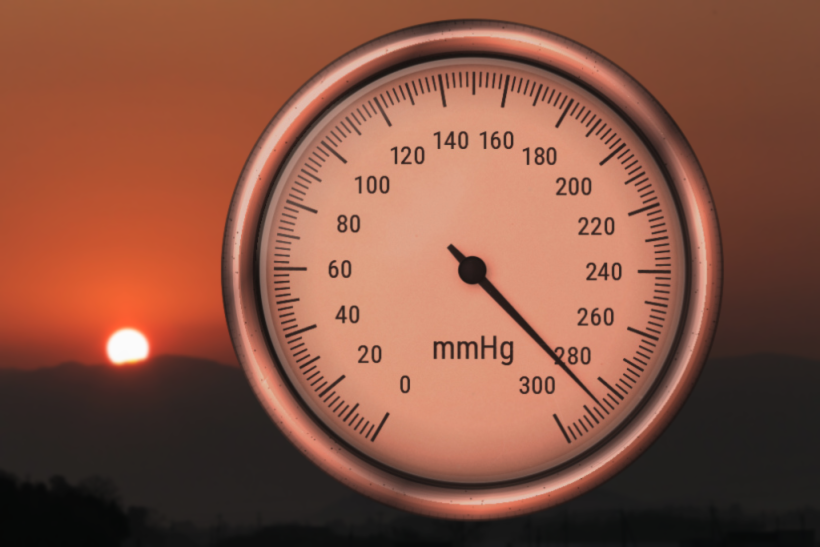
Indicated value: value=286 unit=mmHg
